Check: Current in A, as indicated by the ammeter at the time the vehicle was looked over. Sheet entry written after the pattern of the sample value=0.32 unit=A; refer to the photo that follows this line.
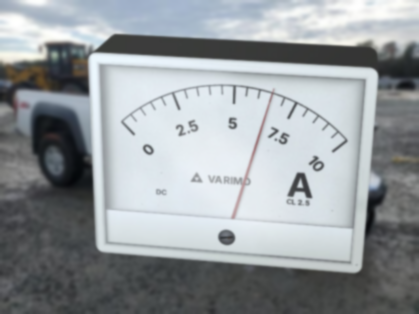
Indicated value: value=6.5 unit=A
